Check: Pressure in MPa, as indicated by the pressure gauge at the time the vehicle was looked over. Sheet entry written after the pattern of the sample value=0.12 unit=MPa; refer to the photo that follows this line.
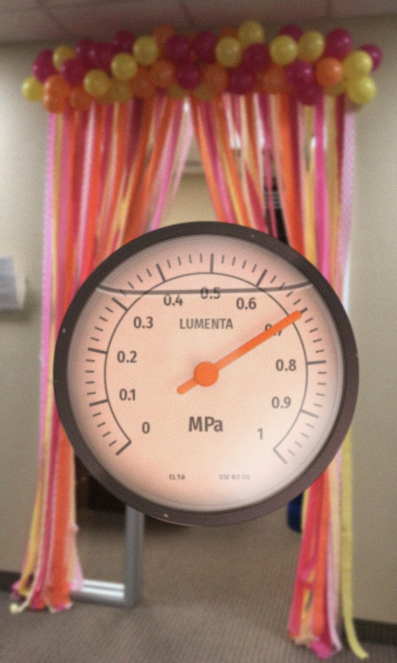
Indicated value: value=0.7 unit=MPa
